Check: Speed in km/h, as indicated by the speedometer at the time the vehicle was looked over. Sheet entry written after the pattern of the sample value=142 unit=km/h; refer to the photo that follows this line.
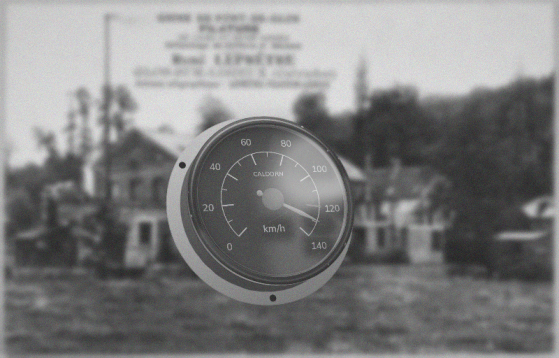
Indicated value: value=130 unit=km/h
